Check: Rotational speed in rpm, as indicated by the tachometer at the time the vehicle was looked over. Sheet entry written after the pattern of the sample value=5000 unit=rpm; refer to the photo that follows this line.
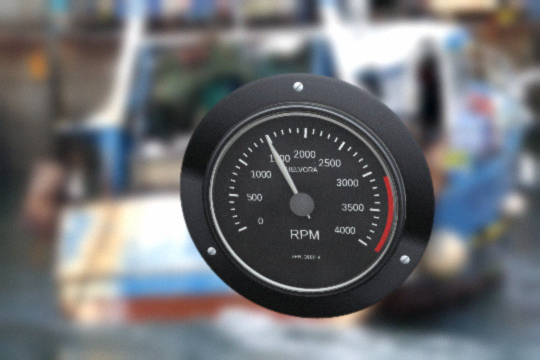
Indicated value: value=1500 unit=rpm
